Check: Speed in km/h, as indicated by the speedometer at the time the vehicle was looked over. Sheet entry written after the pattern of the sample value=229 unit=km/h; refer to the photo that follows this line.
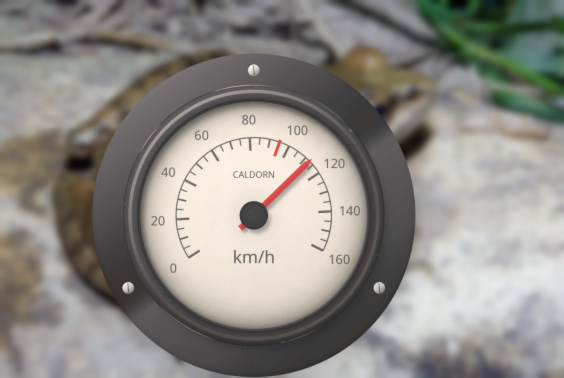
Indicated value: value=112.5 unit=km/h
